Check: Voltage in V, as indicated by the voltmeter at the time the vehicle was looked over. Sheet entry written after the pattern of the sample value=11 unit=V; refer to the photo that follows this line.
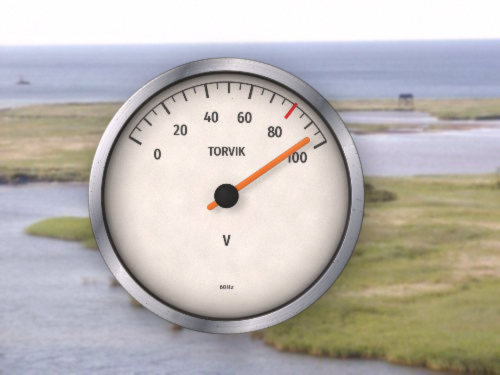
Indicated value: value=95 unit=V
